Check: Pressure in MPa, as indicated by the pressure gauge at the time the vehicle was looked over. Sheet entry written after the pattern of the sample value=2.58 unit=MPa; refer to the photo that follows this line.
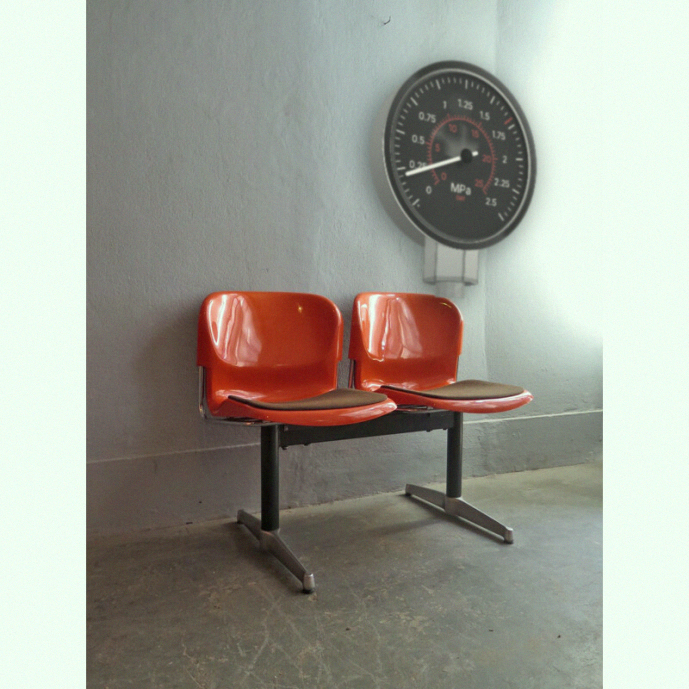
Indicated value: value=0.2 unit=MPa
